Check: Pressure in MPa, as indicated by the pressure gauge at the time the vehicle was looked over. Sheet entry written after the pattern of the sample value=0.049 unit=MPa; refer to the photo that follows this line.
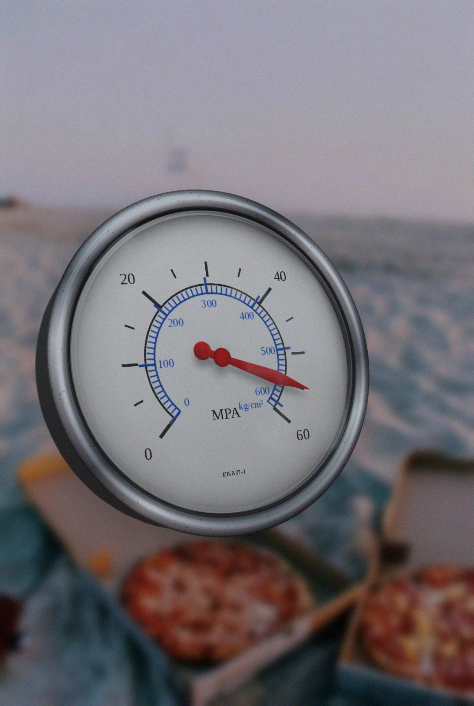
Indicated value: value=55 unit=MPa
